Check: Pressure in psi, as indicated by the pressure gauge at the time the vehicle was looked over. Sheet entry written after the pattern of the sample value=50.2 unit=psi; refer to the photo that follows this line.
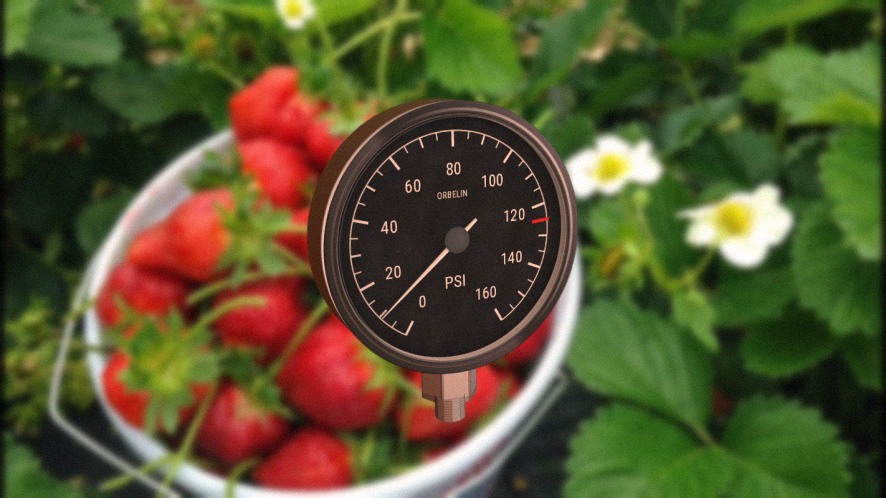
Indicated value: value=10 unit=psi
